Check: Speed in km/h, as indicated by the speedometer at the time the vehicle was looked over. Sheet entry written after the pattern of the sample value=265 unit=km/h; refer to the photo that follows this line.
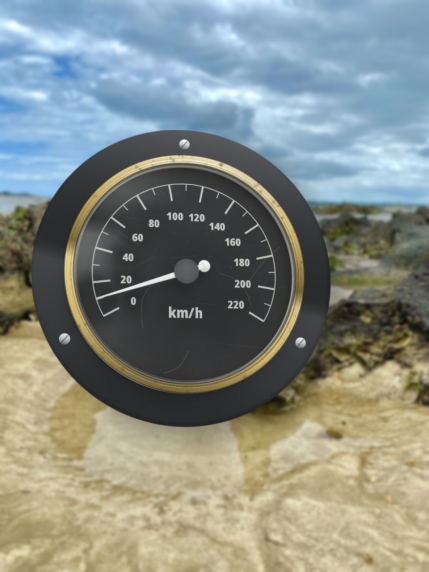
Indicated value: value=10 unit=km/h
